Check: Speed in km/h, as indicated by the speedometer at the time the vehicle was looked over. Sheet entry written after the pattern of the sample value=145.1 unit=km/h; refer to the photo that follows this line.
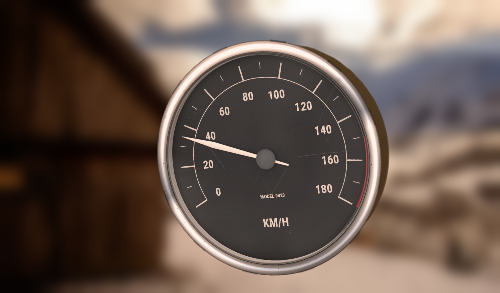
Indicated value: value=35 unit=km/h
